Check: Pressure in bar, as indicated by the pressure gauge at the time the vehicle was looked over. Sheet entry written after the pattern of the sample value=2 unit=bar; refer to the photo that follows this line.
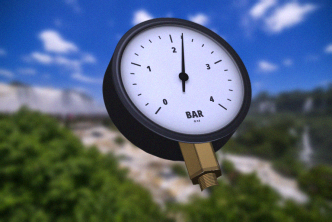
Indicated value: value=2.2 unit=bar
